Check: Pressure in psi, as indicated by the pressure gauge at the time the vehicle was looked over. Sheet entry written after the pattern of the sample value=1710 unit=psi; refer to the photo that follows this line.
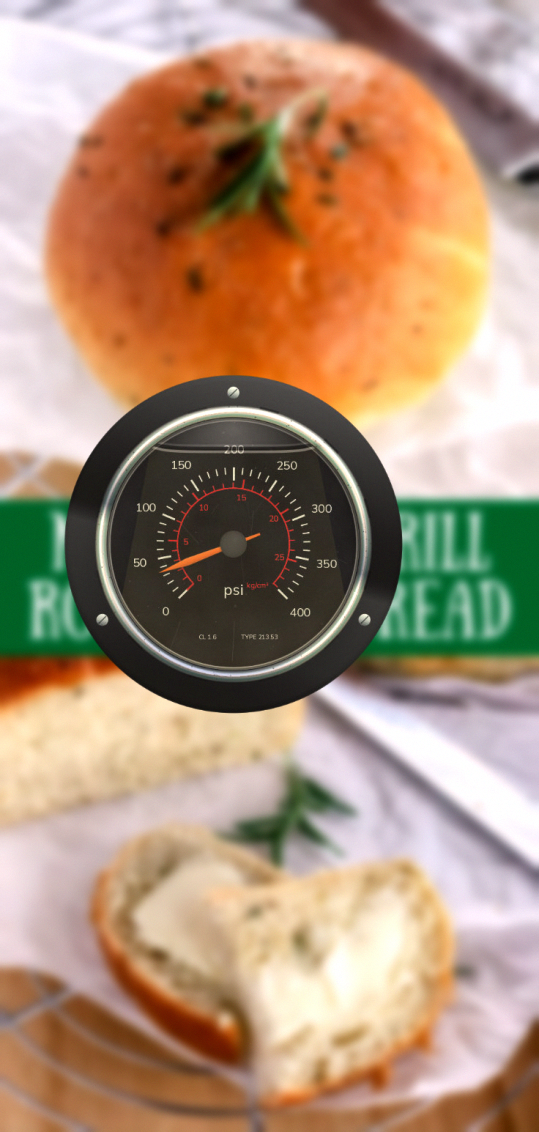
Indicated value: value=35 unit=psi
